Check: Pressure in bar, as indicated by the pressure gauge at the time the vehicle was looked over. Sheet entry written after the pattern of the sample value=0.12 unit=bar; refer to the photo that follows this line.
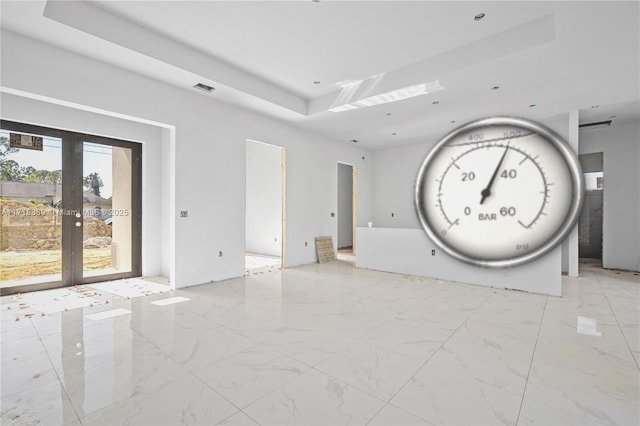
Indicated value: value=35 unit=bar
